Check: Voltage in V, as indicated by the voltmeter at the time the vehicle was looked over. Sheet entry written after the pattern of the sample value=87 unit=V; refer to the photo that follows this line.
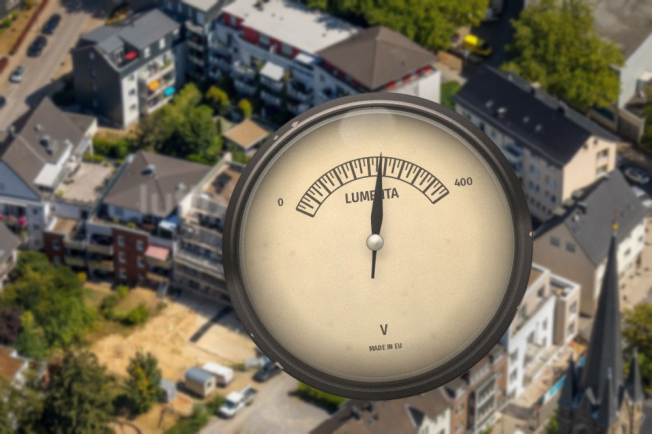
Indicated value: value=230 unit=V
